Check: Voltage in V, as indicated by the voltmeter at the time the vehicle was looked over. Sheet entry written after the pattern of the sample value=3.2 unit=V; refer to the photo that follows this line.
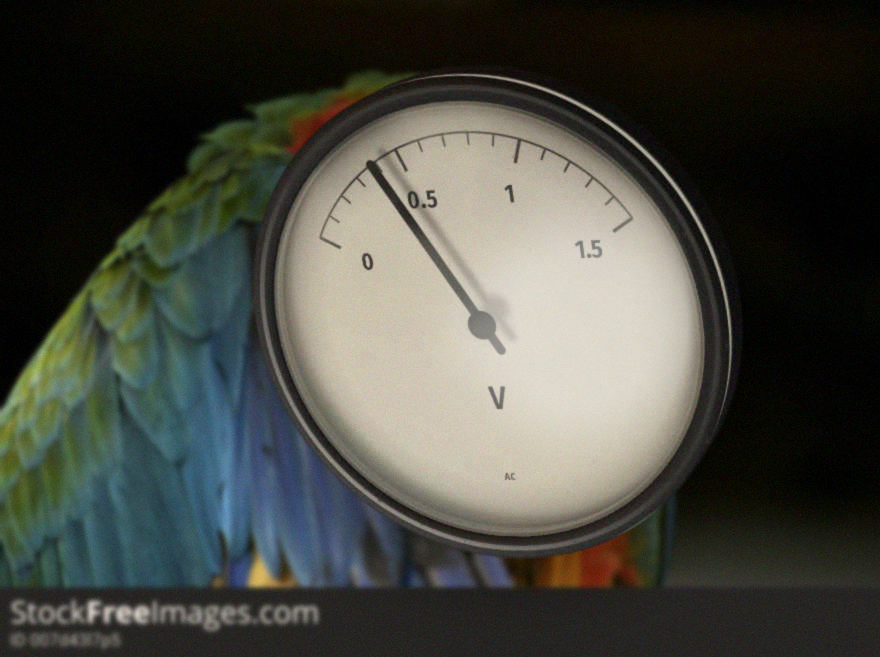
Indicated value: value=0.4 unit=V
